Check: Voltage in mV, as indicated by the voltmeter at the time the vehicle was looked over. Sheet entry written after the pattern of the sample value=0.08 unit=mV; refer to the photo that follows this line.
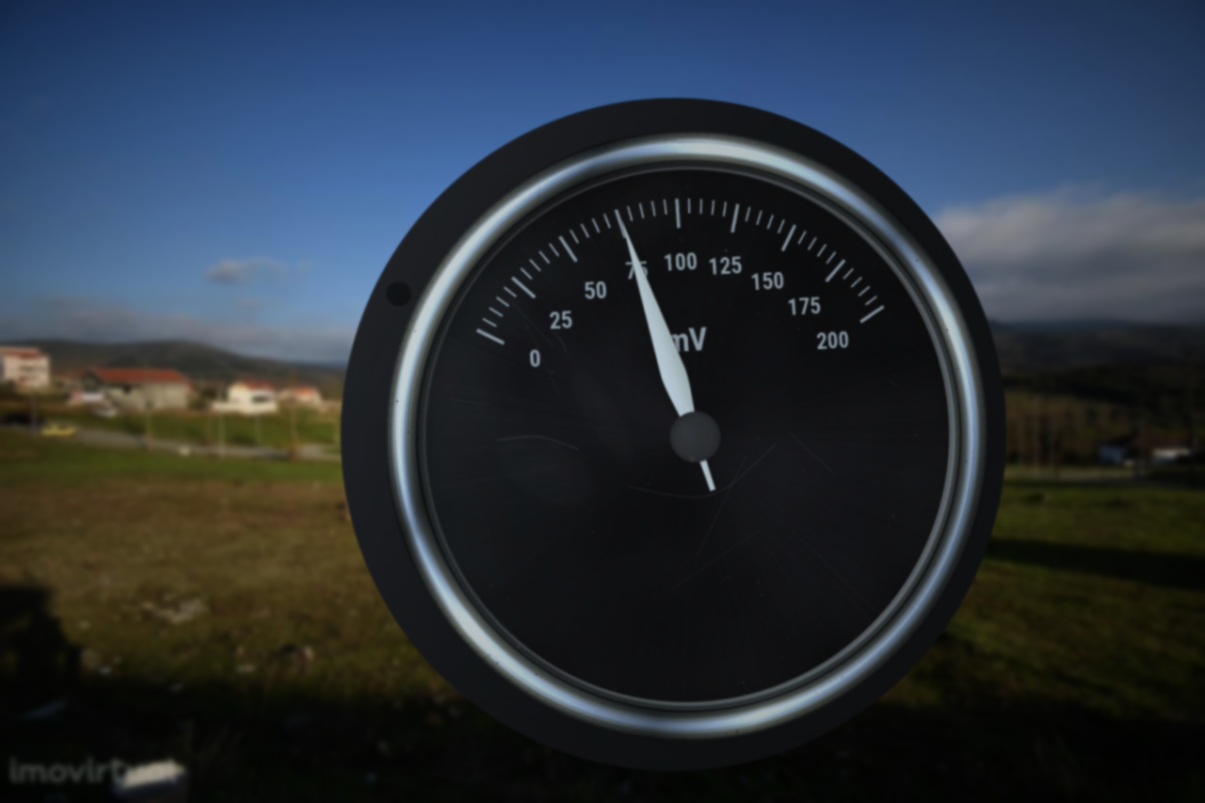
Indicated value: value=75 unit=mV
